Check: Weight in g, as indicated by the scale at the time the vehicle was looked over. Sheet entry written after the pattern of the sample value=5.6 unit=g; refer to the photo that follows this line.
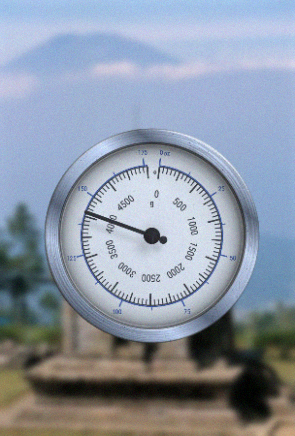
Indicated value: value=4050 unit=g
